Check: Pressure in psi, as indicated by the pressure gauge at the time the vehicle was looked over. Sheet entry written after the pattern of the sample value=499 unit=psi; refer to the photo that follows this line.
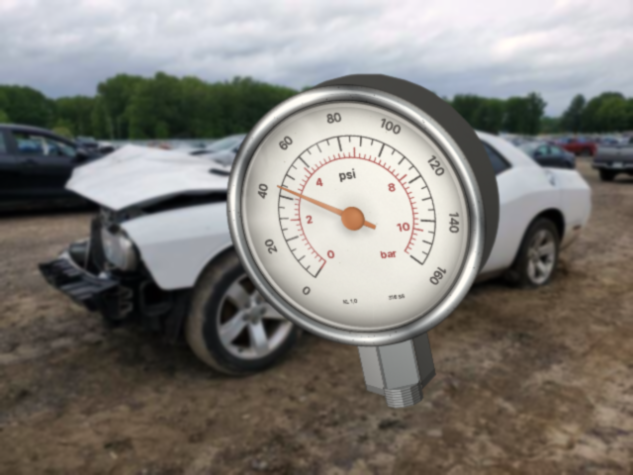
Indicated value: value=45 unit=psi
